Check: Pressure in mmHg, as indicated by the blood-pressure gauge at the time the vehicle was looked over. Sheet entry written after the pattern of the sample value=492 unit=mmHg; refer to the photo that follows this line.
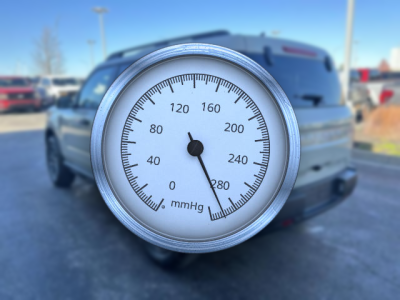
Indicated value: value=290 unit=mmHg
